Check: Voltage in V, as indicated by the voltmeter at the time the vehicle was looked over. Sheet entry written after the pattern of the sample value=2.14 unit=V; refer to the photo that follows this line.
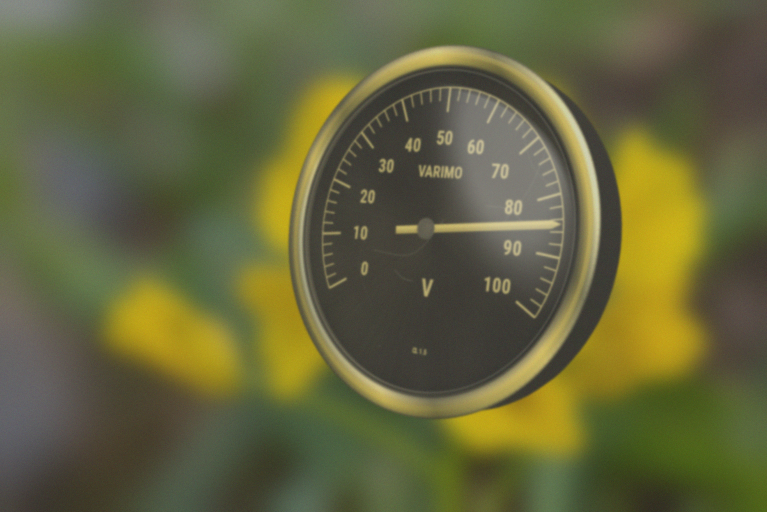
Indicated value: value=85 unit=V
